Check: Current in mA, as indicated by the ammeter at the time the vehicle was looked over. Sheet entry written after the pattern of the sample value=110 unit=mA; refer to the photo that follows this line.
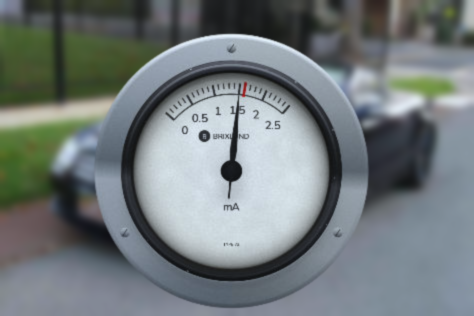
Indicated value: value=1.5 unit=mA
